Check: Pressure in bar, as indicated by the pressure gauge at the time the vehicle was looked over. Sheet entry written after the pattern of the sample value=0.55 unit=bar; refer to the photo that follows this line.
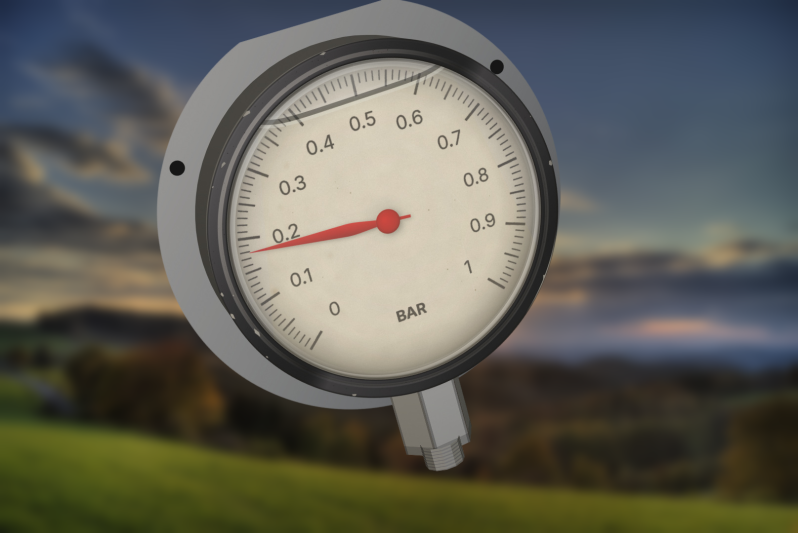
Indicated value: value=0.18 unit=bar
